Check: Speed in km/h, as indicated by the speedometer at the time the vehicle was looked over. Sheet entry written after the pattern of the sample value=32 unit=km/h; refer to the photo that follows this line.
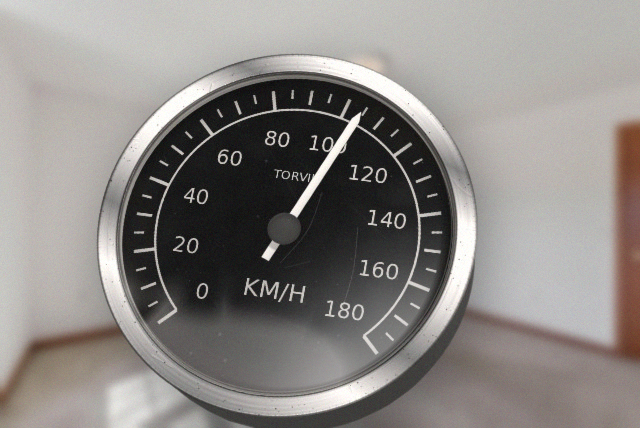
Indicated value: value=105 unit=km/h
